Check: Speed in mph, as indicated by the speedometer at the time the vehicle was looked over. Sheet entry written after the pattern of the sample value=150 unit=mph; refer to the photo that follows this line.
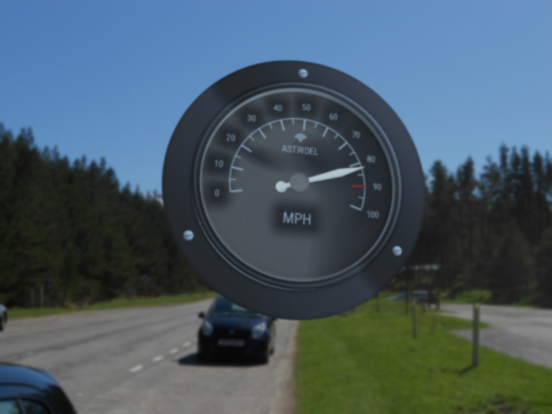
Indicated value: value=82.5 unit=mph
